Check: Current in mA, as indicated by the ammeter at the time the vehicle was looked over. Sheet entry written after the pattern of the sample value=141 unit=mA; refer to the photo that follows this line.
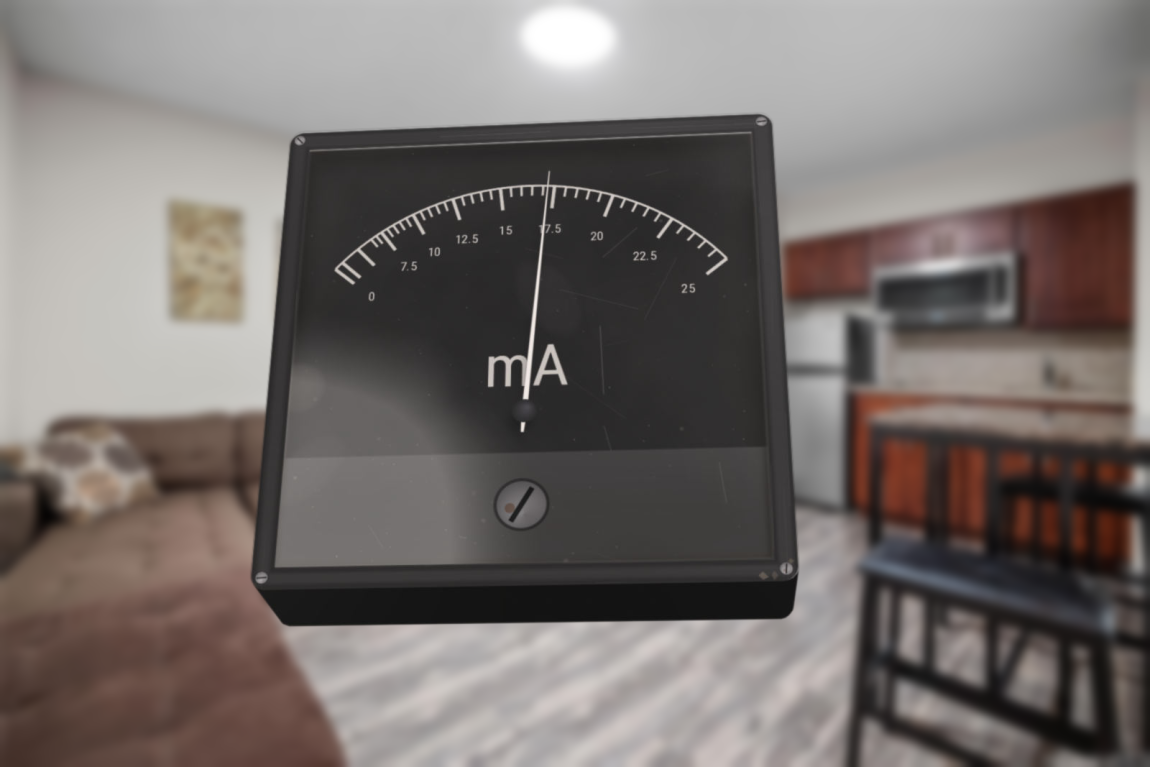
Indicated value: value=17.25 unit=mA
